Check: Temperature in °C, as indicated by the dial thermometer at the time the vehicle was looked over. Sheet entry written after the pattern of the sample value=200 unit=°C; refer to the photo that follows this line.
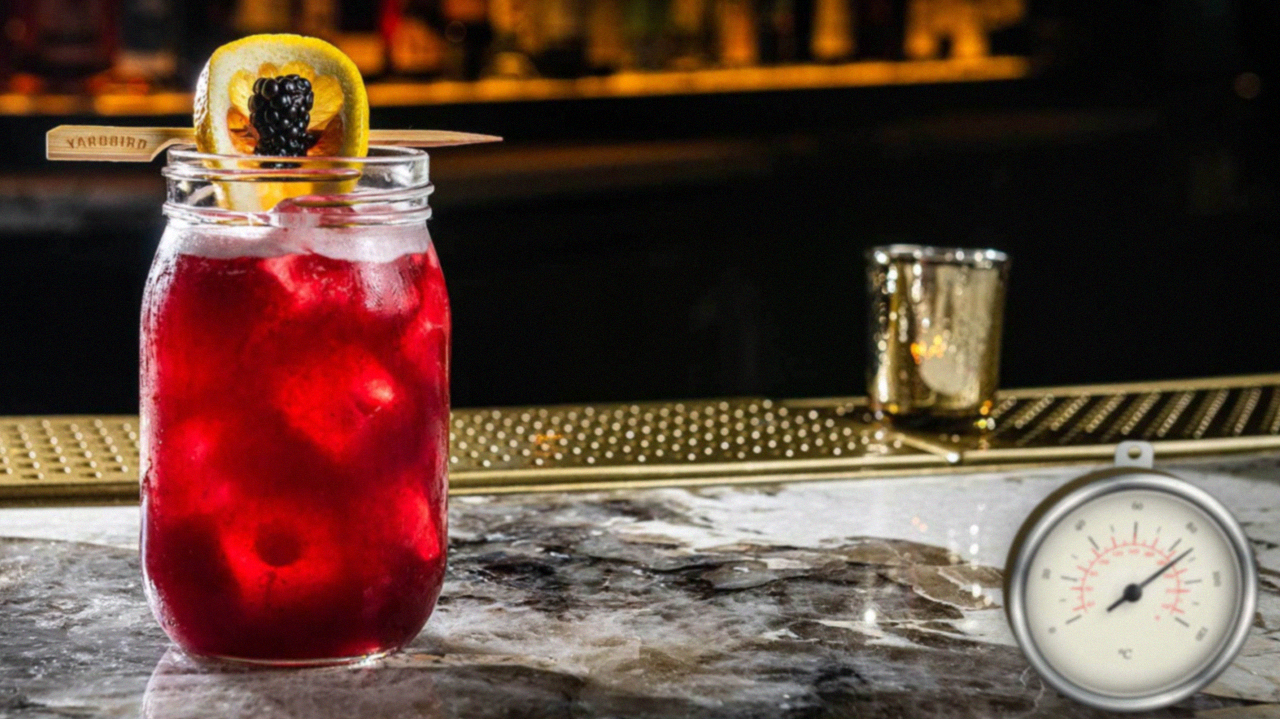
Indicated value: value=85 unit=°C
